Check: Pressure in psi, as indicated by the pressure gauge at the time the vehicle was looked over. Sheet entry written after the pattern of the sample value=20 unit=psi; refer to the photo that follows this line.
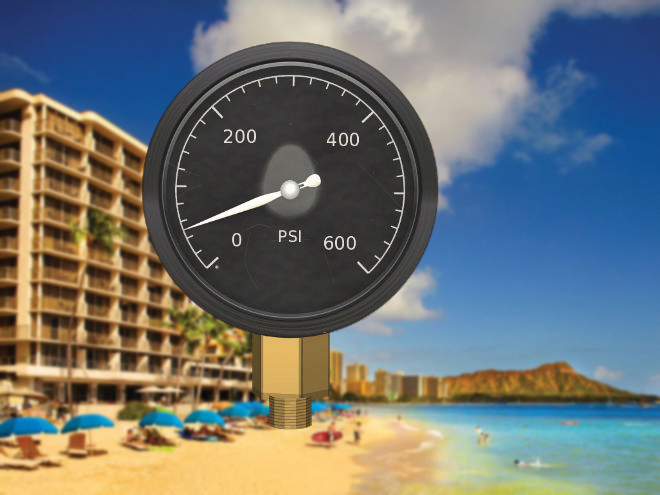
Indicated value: value=50 unit=psi
